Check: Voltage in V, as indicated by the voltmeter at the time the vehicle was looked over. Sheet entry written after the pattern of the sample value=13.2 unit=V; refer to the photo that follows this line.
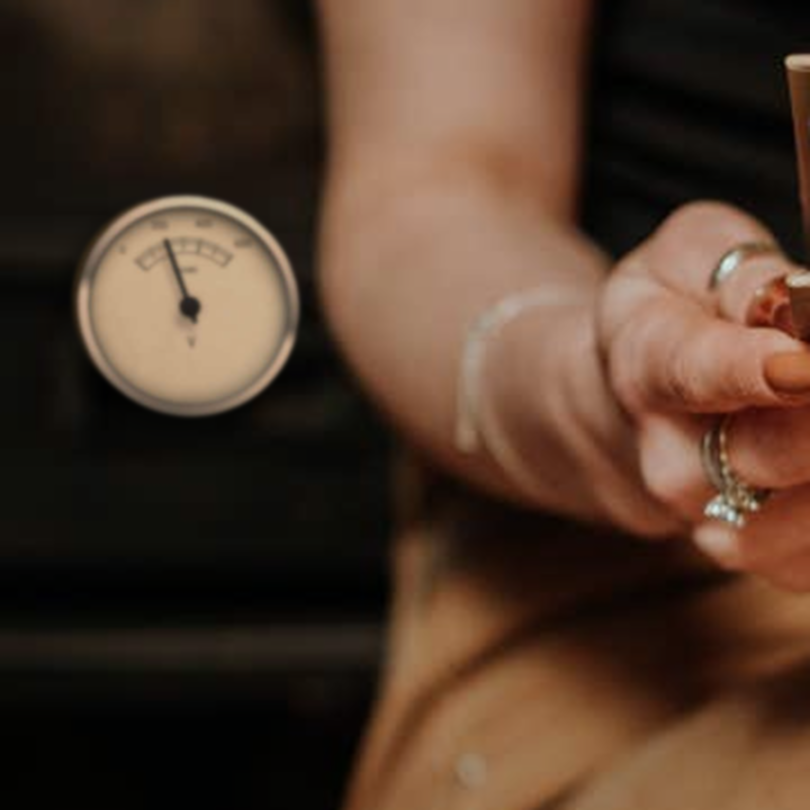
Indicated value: value=200 unit=V
